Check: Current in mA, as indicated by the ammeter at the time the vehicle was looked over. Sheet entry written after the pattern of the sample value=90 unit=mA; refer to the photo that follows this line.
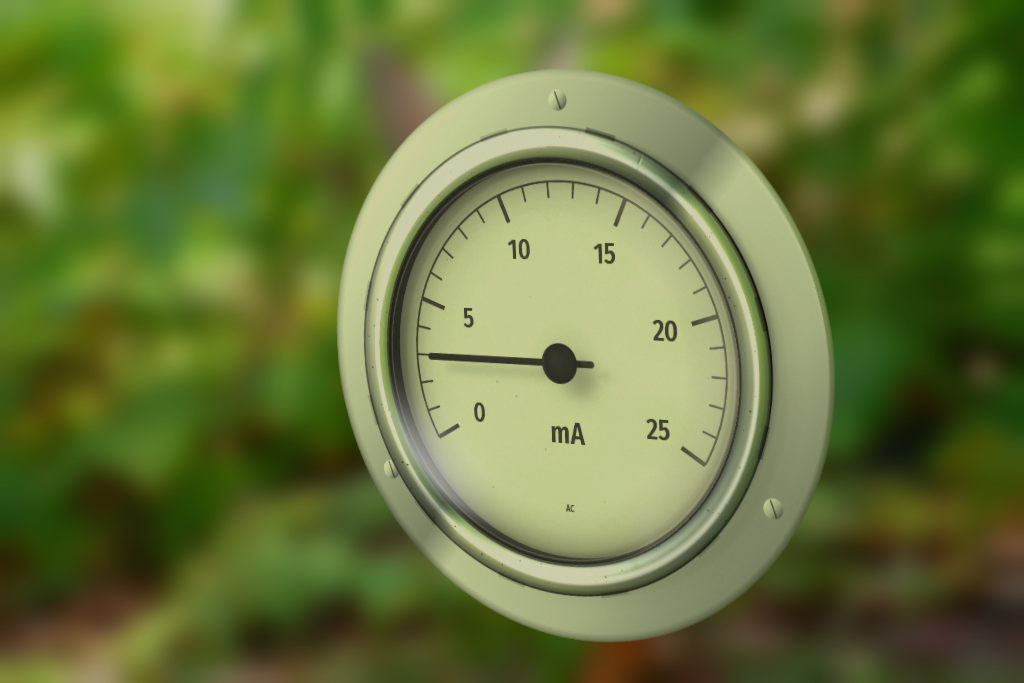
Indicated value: value=3 unit=mA
